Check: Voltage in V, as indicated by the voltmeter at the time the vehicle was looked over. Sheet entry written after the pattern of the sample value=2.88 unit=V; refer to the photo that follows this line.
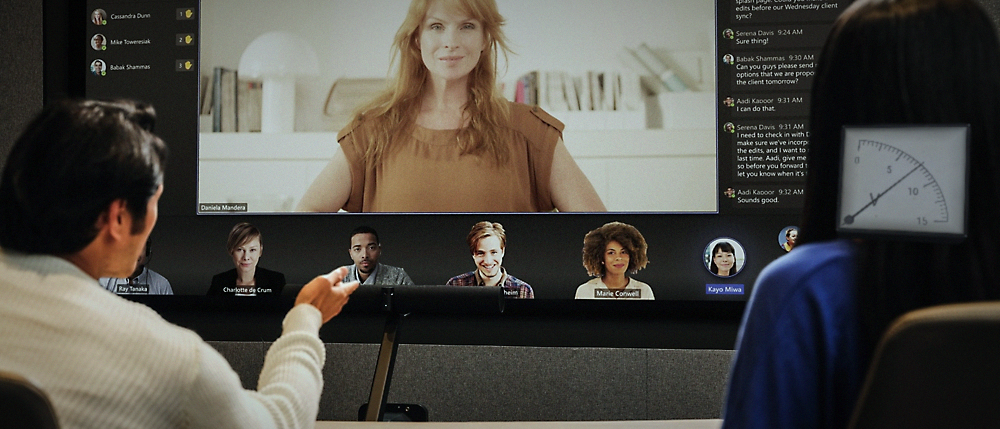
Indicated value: value=7.5 unit=V
